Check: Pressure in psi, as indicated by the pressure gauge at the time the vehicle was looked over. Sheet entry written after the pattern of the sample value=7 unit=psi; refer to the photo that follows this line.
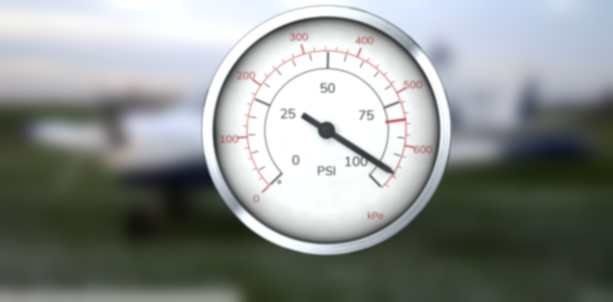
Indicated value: value=95 unit=psi
